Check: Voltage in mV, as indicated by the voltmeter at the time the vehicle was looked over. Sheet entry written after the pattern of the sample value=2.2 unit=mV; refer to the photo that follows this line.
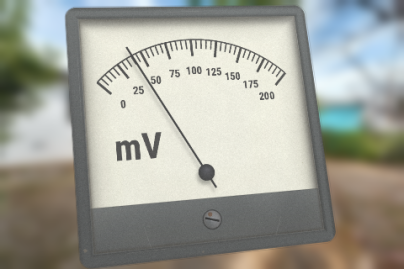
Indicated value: value=40 unit=mV
